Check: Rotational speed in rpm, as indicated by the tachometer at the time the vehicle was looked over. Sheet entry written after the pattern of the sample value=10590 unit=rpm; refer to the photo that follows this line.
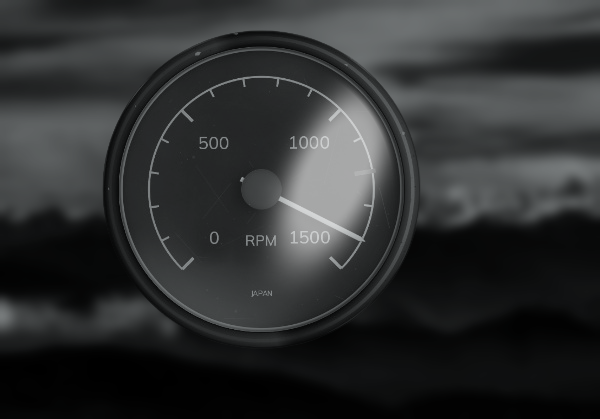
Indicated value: value=1400 unit=rpm
